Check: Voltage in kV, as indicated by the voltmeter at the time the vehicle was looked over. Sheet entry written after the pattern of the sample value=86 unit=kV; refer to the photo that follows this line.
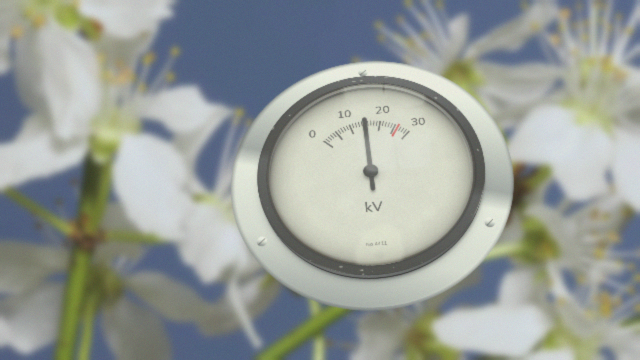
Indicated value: value=15 unit=kV
